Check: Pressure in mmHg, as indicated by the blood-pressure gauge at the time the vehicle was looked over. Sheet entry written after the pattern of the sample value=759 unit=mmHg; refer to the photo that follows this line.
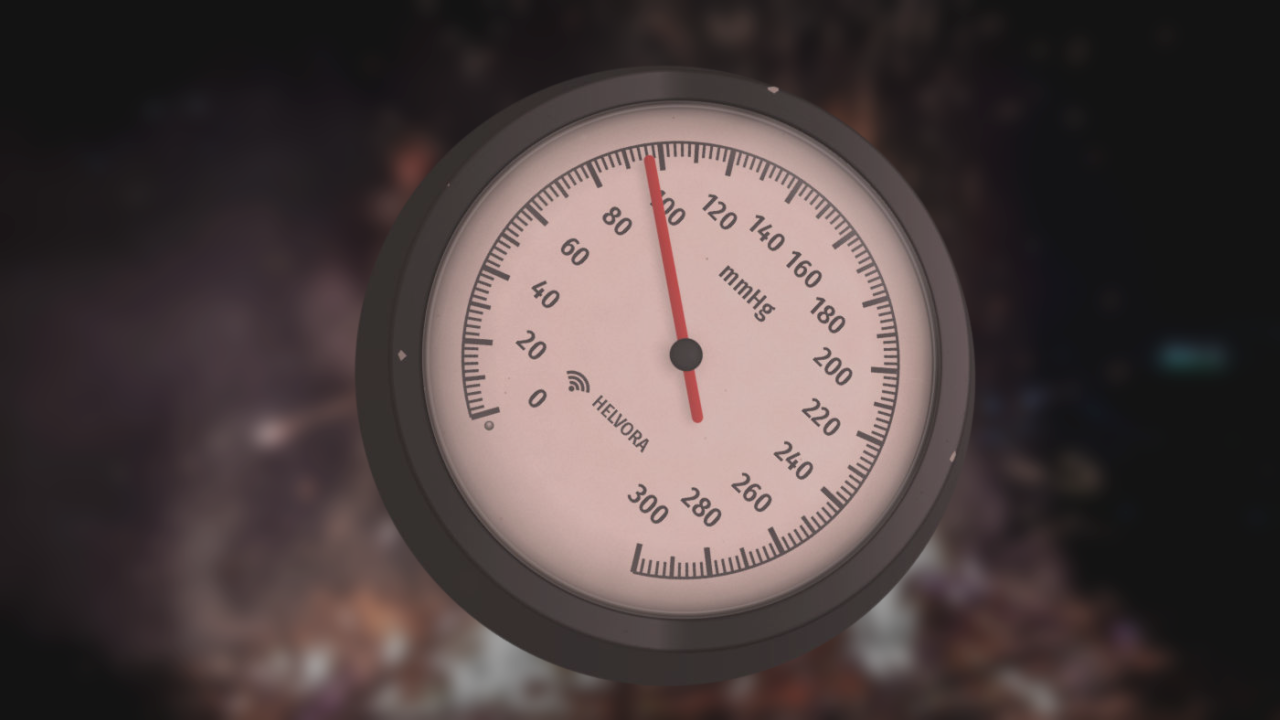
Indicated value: value=96 unit=mmHg
